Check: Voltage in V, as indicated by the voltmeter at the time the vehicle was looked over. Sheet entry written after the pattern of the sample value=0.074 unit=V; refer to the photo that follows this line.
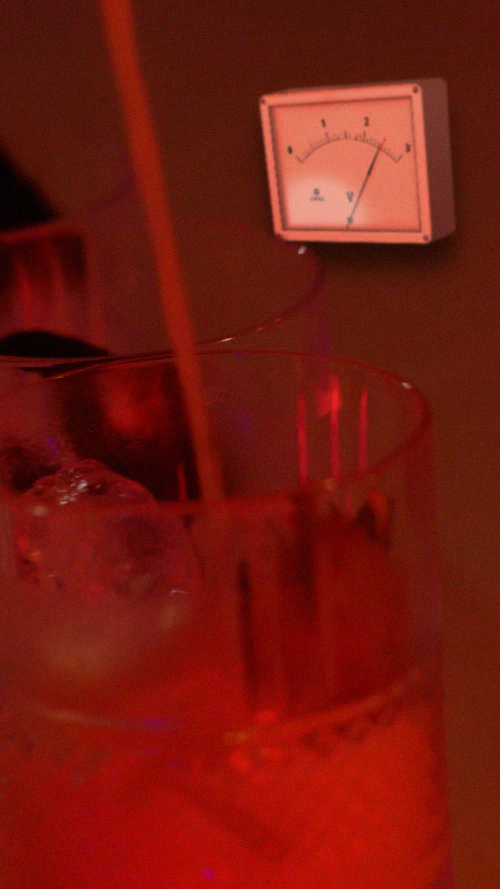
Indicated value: value=2.5 unit=V
